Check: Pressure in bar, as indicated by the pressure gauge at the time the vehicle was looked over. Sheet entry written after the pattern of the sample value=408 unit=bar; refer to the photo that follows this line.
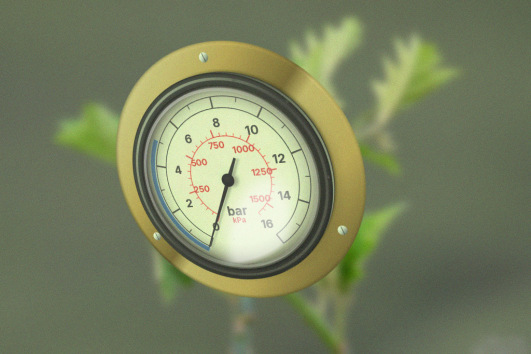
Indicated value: value=0 unit=bar
